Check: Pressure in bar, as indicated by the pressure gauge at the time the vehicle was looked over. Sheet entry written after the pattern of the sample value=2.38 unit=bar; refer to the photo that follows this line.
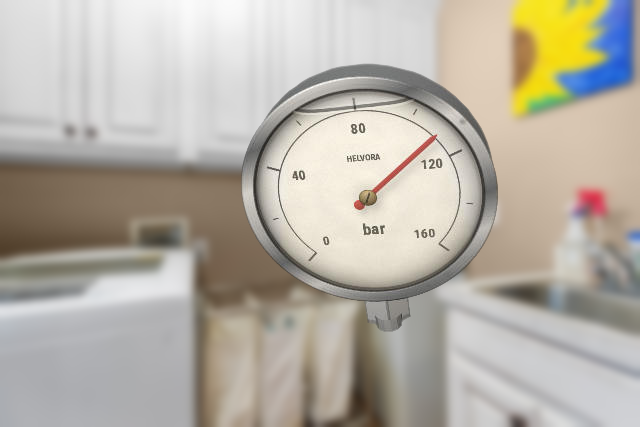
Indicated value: value=110 unit=bar
